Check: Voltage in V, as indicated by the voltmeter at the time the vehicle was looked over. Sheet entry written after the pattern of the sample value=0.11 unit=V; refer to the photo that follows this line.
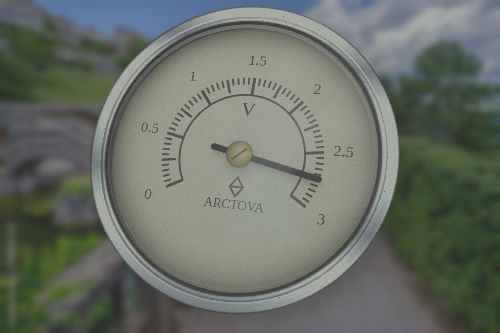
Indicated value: value=2.75 unit=V
